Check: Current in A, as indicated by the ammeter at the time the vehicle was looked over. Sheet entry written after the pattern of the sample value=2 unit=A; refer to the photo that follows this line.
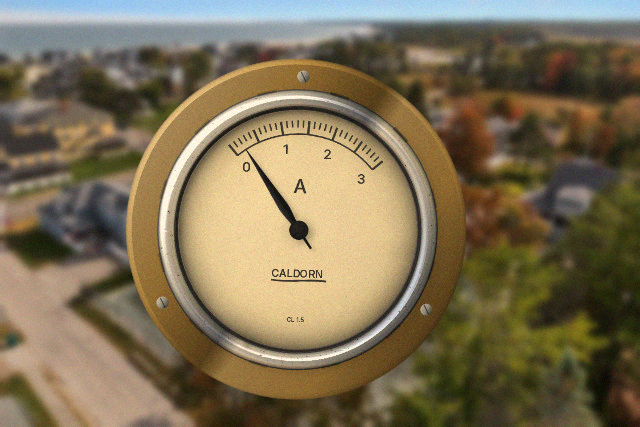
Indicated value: value=0.2 unit=A
